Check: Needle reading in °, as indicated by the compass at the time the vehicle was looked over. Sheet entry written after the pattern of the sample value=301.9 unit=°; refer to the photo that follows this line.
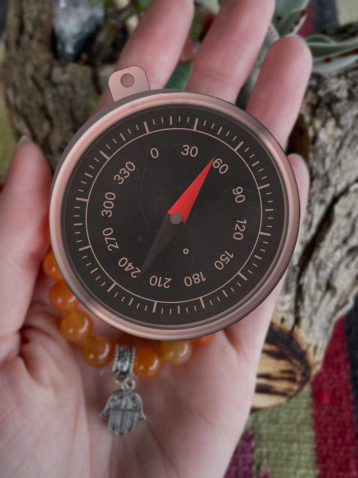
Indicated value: value=50 unit=°
